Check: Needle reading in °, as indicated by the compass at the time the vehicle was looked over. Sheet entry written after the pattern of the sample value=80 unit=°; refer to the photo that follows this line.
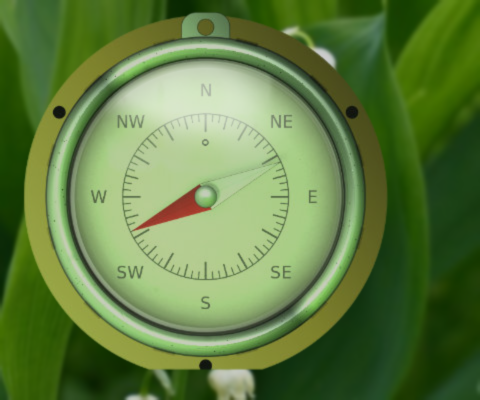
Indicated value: value=245 unit=°
